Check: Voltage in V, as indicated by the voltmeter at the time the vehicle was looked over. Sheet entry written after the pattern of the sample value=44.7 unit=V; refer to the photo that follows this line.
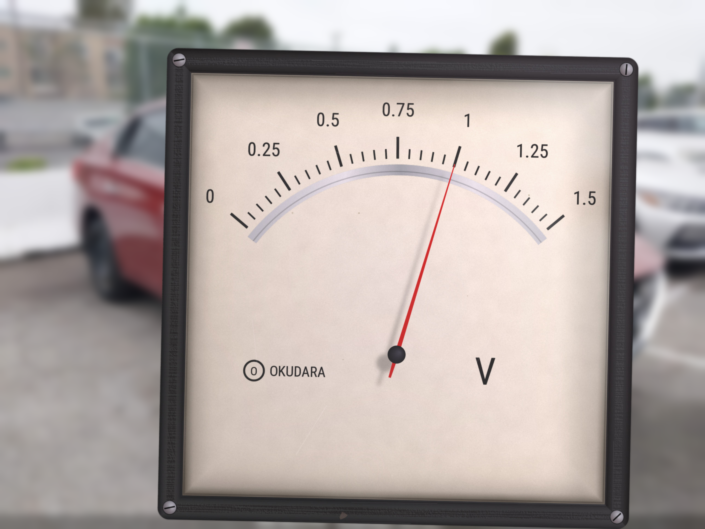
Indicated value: value=1 unit=V
